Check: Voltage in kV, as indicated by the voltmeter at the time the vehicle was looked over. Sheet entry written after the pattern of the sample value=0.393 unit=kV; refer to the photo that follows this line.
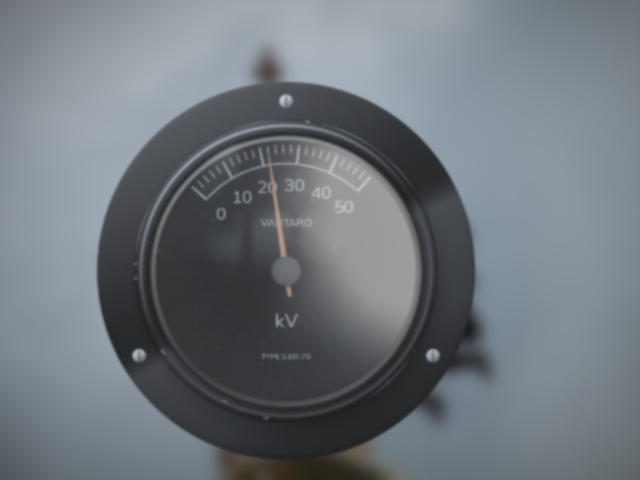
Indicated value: value=22 unit=kV
